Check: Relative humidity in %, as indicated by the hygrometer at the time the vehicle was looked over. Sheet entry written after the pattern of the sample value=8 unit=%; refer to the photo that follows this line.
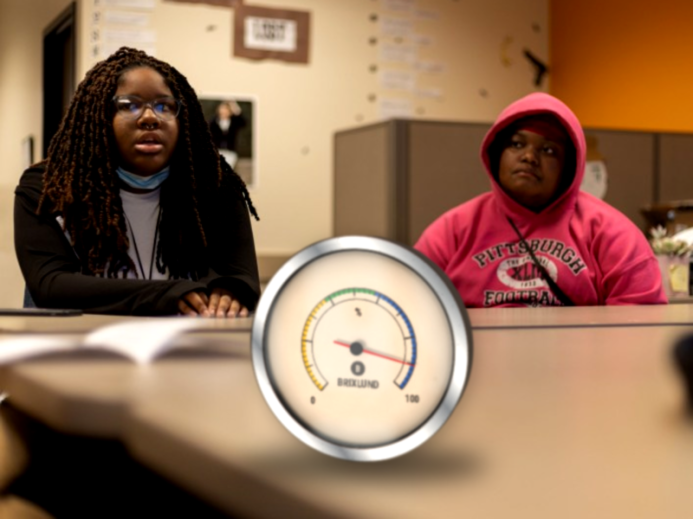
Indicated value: value=90 unit=%
